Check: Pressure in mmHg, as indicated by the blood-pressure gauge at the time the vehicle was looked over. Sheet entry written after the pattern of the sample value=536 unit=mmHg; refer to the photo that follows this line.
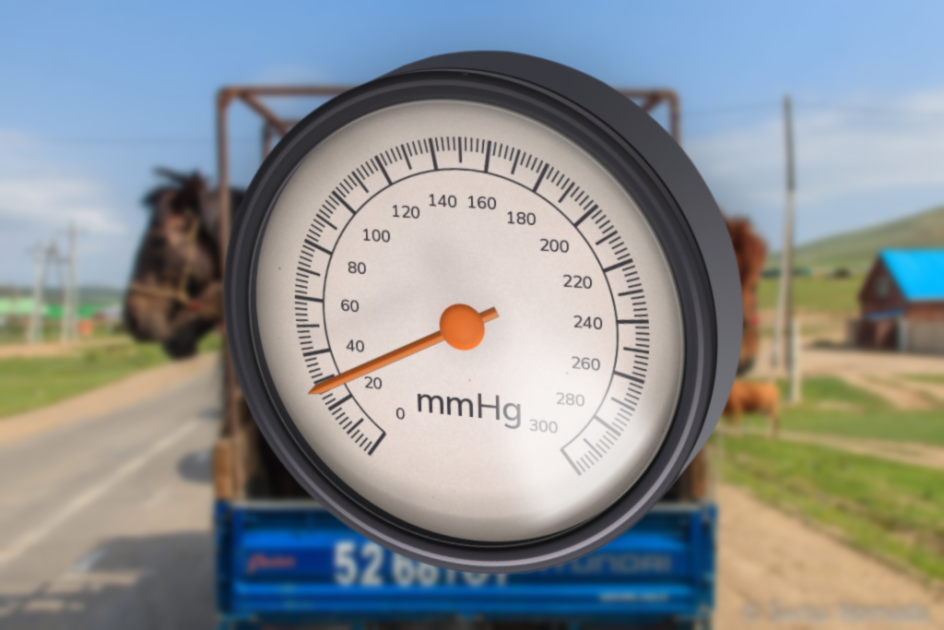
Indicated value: value=28 unit=mmHg
